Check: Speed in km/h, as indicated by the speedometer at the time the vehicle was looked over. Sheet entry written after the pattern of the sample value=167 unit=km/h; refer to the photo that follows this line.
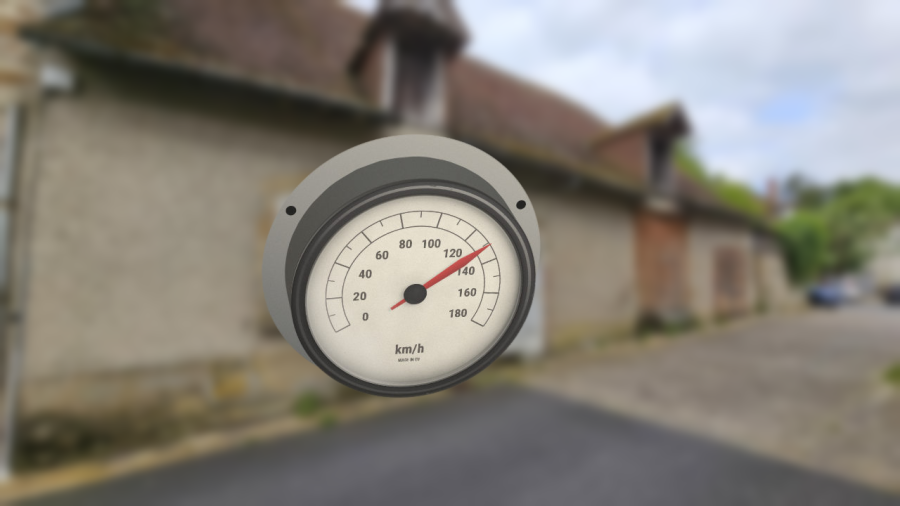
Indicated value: value=130 unit=km/h
